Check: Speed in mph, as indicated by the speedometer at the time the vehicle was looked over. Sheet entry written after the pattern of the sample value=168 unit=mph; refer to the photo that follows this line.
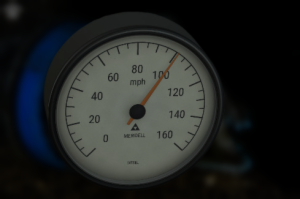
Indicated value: value=100 unit=mph
